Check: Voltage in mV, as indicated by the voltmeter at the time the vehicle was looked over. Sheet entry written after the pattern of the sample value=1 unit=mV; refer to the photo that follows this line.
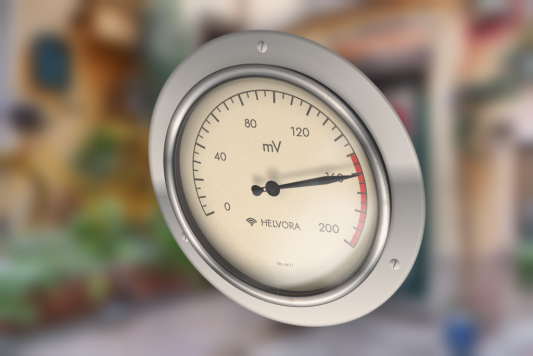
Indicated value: value=160 unit=mV
